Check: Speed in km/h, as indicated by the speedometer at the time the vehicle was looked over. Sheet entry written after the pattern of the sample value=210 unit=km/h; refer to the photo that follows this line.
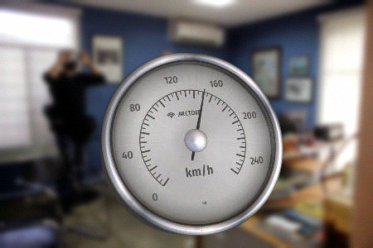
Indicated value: value=150 unit=km/h
